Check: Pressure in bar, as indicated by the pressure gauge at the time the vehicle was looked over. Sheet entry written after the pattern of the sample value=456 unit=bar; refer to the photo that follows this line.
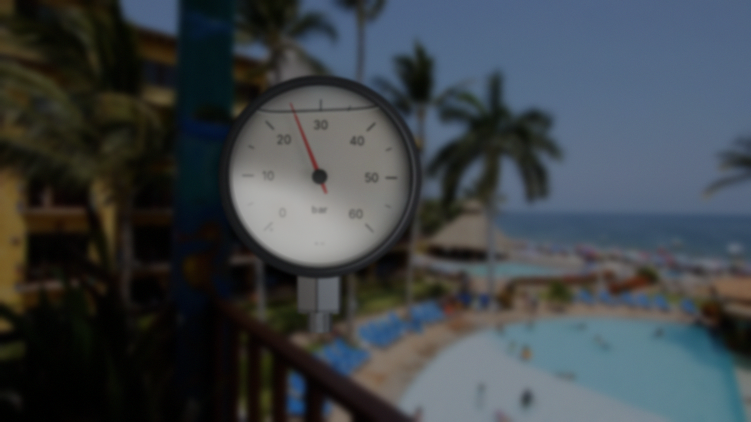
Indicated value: value=25 unit=bar
